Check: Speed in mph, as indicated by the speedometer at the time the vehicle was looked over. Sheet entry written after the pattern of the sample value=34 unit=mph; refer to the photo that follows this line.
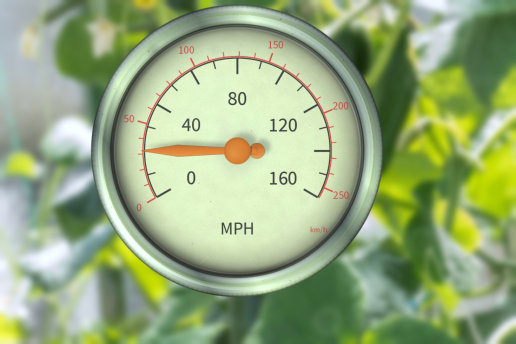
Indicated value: value=20 unit=mph
